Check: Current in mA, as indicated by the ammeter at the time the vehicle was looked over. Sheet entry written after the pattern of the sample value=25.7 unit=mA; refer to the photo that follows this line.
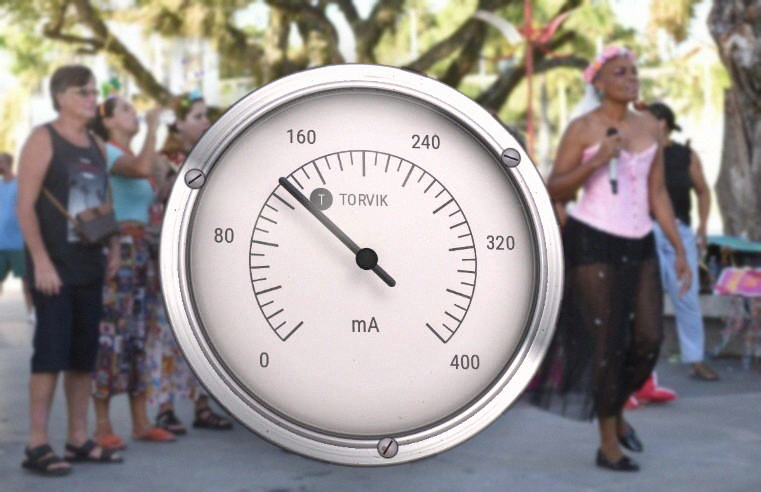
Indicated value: value=130 unit=mA
